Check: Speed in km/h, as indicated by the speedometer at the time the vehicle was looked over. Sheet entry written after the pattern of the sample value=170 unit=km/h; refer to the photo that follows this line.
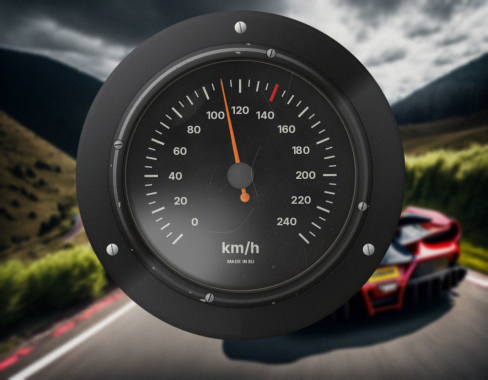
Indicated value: value=110 unit=km/h
